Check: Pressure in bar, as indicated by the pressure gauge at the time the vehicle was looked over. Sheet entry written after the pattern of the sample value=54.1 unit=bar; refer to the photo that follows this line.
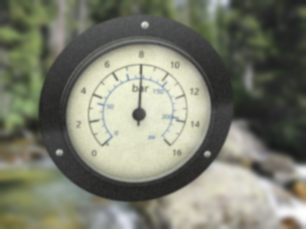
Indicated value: value=8 unit=bar
